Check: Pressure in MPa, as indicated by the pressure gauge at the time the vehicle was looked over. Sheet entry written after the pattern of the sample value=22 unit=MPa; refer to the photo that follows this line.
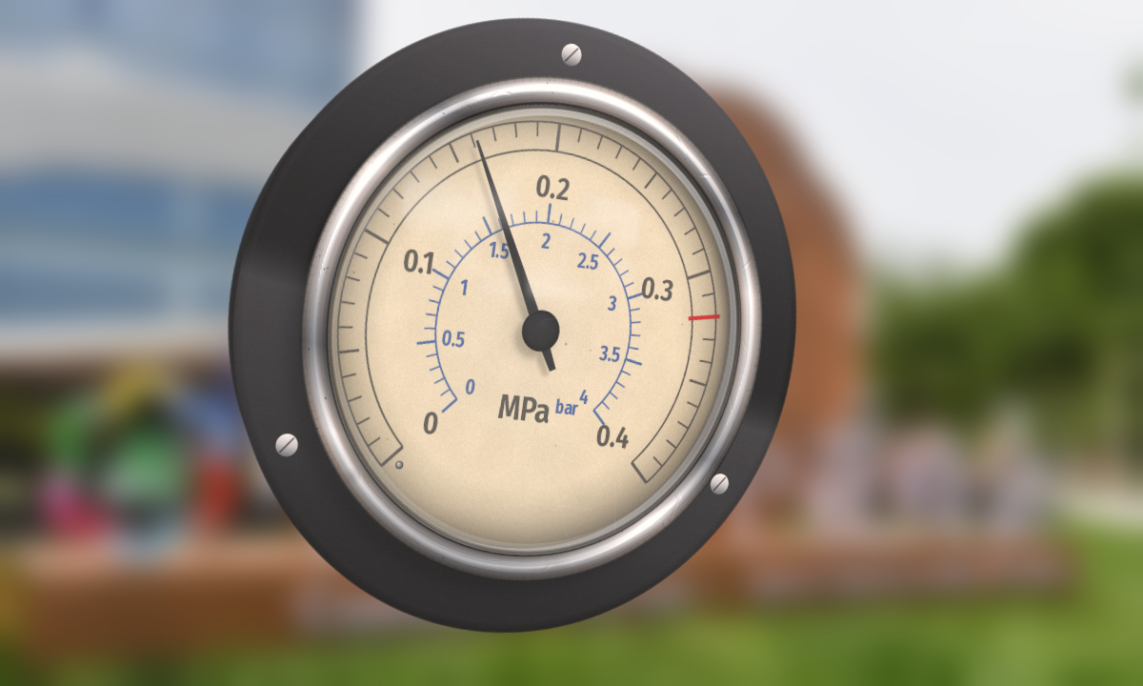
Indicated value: value=0.16 unit=MPa
